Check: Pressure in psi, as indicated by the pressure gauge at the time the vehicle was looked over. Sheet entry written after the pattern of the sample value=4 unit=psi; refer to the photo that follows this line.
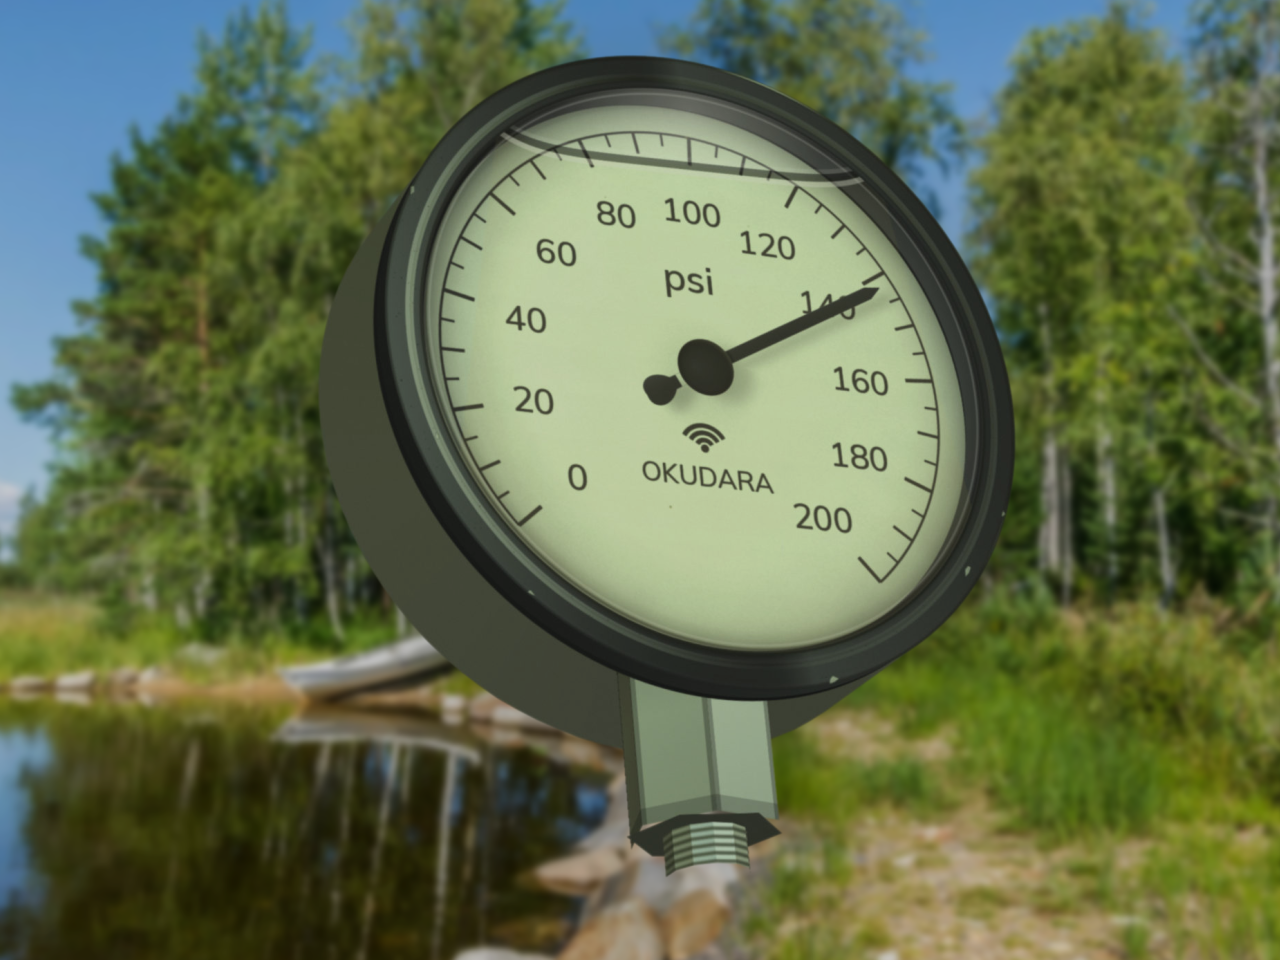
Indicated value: value=142.5 unit=psi
